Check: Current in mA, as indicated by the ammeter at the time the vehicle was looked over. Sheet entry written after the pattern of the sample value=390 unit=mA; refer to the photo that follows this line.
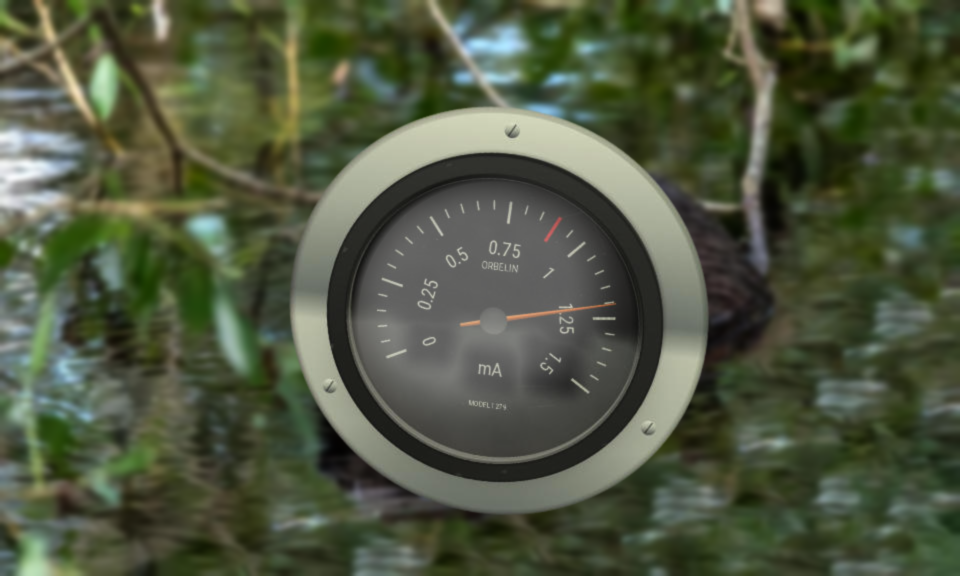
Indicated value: value=1.2 unit=mA
